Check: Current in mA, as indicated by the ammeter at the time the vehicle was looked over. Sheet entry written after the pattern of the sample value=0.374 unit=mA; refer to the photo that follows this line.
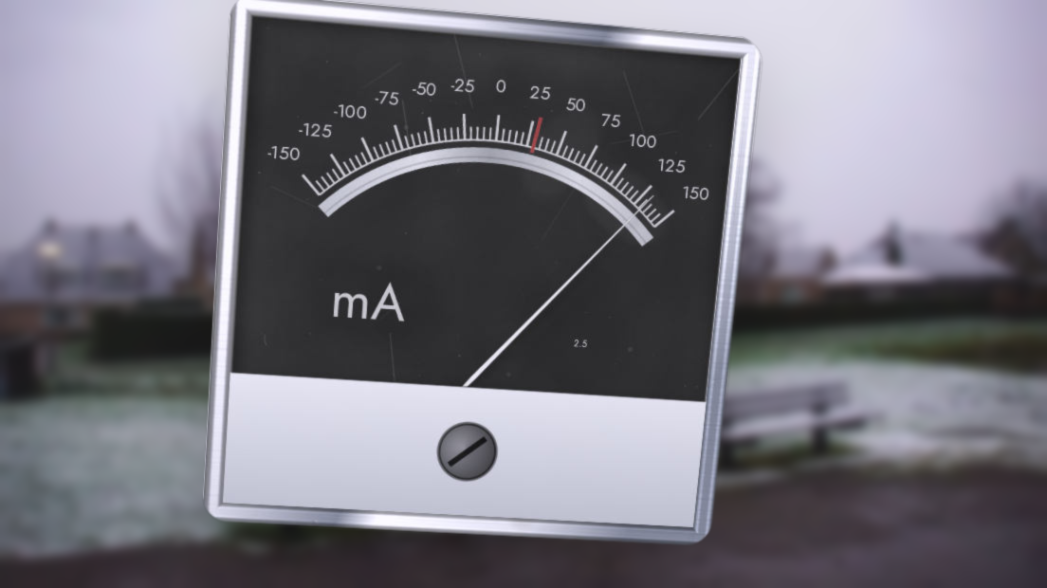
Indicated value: value=130 unit=mA
